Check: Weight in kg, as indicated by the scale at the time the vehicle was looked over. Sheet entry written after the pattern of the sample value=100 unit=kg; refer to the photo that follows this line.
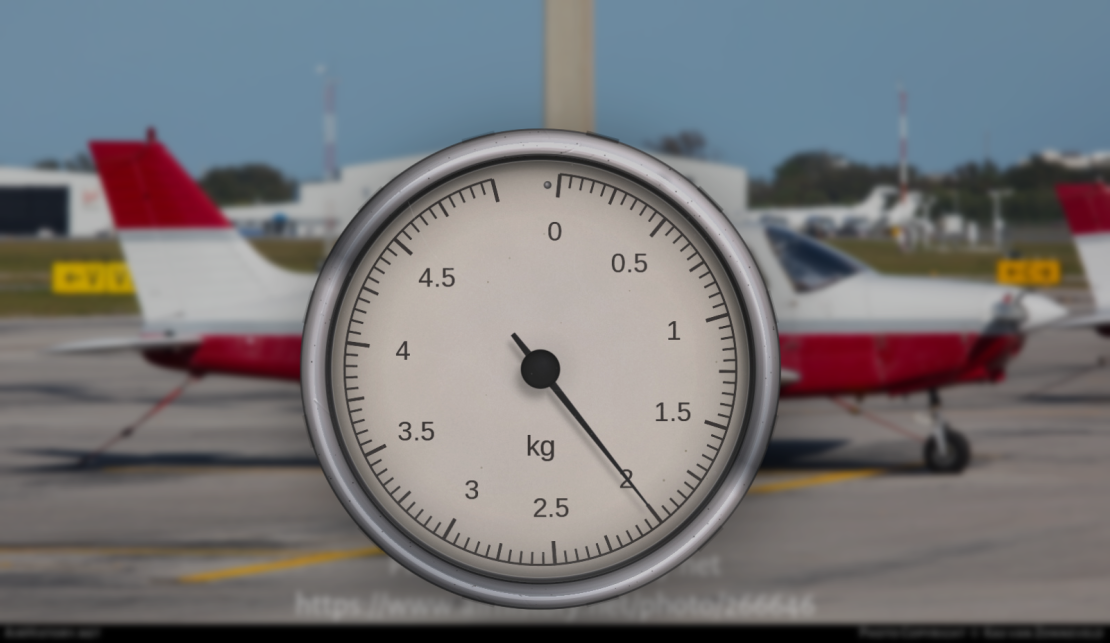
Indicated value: value=2 unit=kg
